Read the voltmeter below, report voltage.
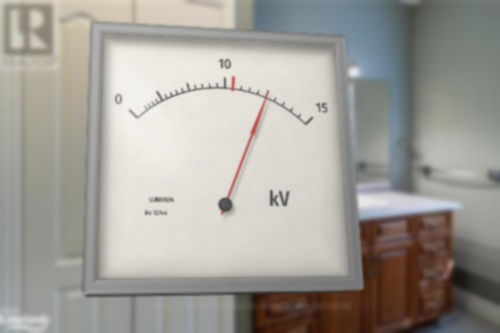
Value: 12.5 kV
